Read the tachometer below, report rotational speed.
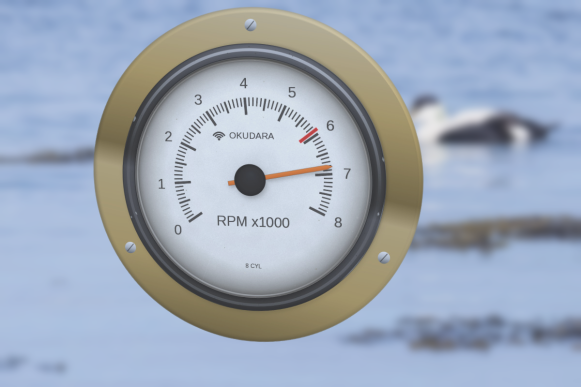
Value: 6800 rpm
